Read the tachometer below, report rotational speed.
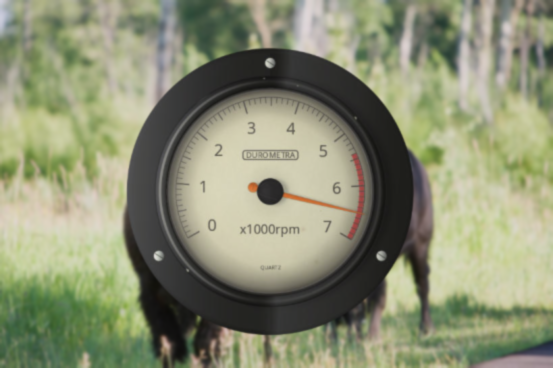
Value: 6500 rpm
